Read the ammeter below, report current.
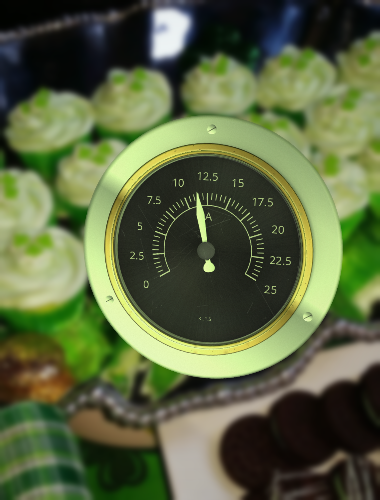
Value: 11.5 A
